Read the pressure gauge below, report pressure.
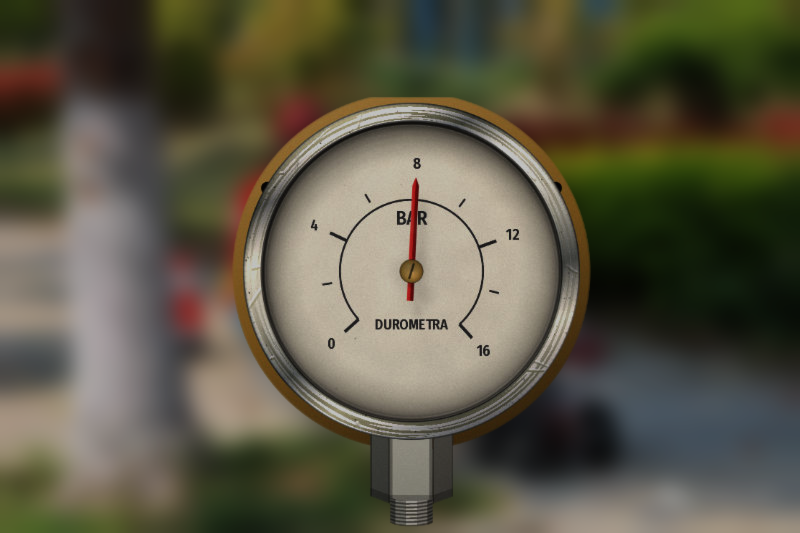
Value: 8 bar
